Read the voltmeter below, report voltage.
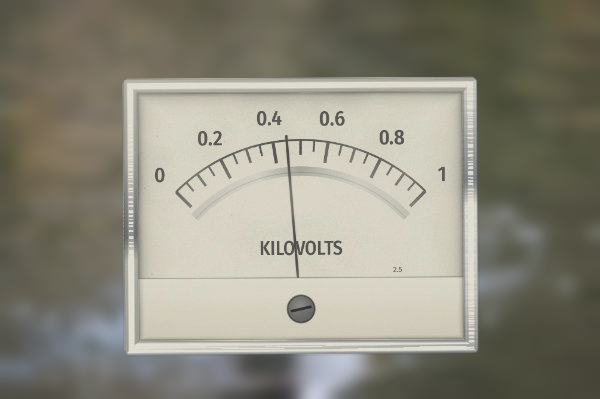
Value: 0.45 kV
